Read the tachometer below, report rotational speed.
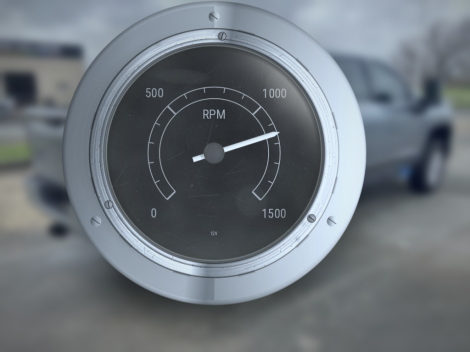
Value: 1150 rpm
